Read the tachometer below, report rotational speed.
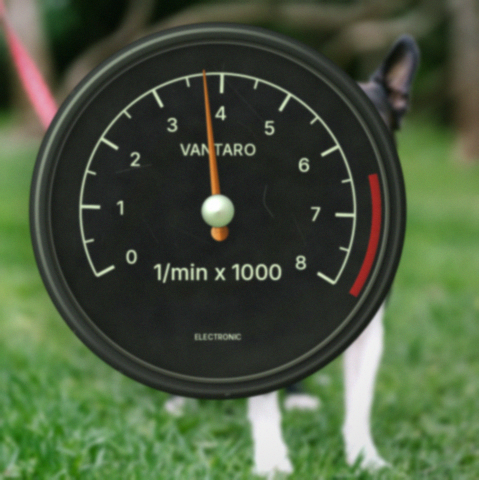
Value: 3750 rpm
